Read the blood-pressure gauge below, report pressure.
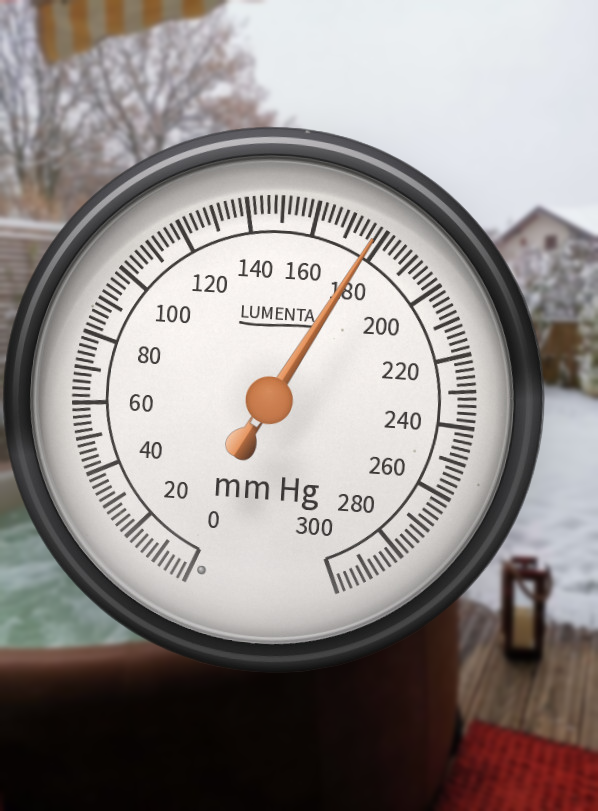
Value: 178 mmHg
